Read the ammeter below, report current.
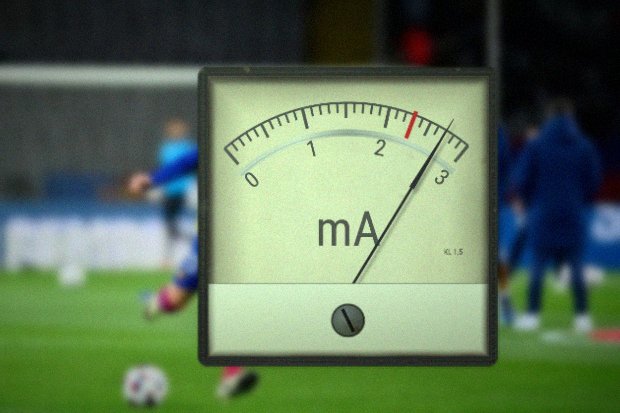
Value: 2.7 mA
